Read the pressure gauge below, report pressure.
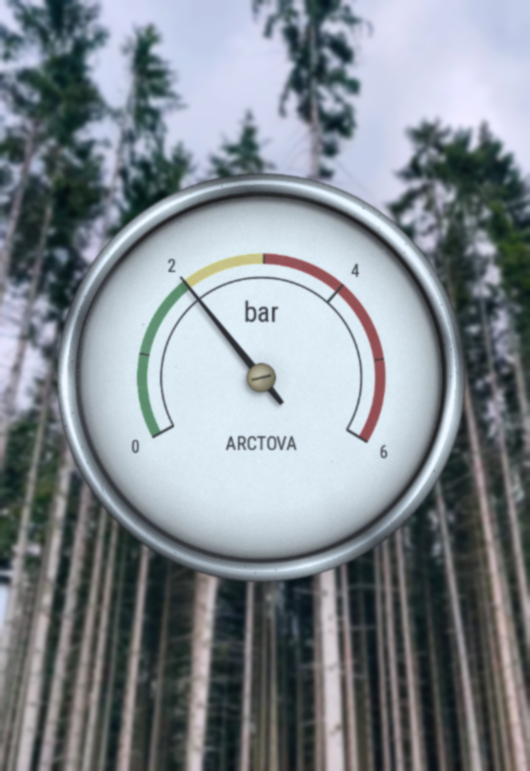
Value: 2 bar
